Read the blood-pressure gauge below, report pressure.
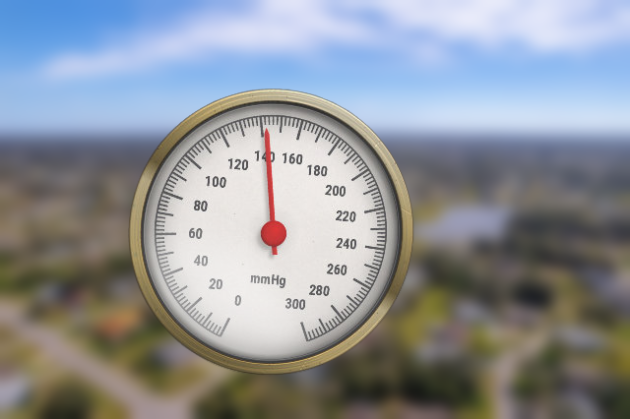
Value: 142 mmHg
